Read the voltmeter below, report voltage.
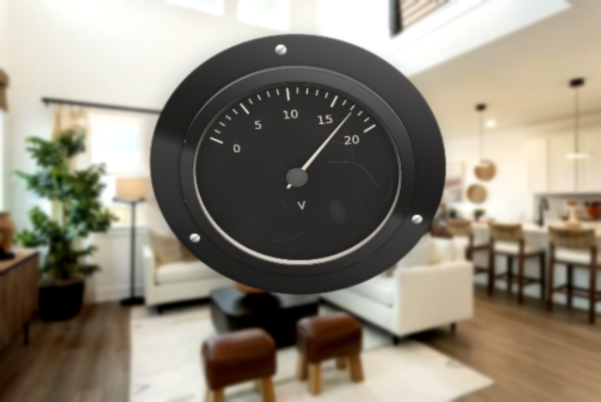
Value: 17 V
